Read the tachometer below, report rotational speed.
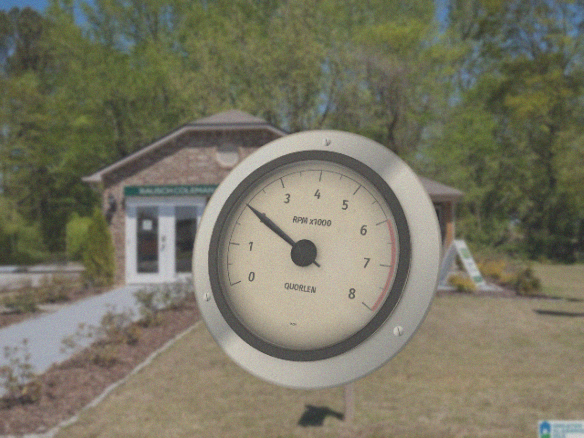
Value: 2000 rpm
